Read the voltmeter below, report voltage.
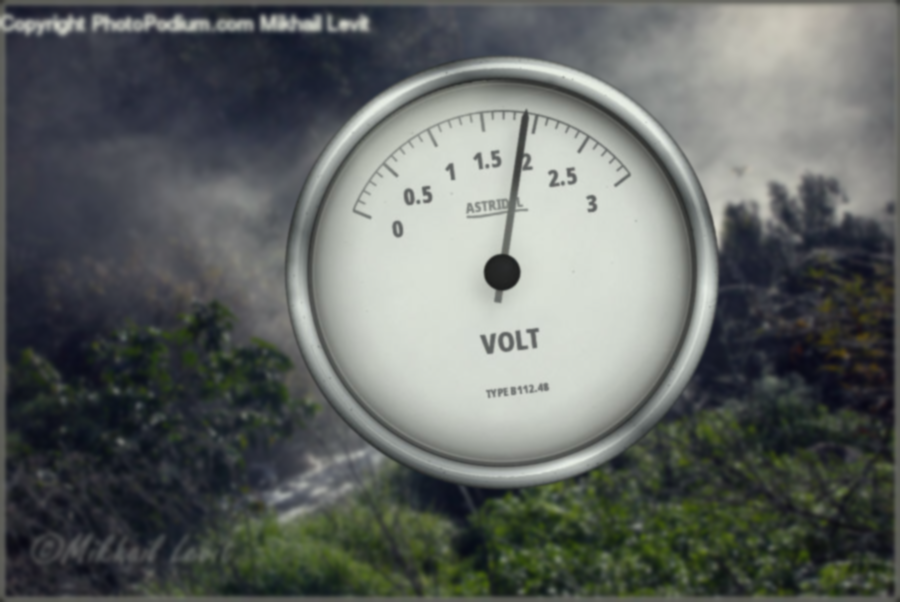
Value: 1.9 V
